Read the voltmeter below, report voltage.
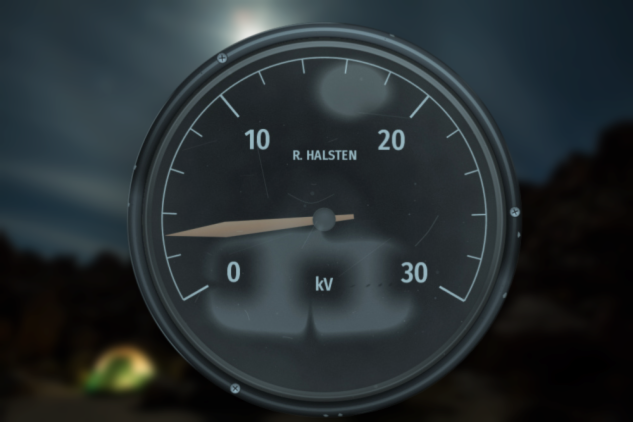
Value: 3 kV
